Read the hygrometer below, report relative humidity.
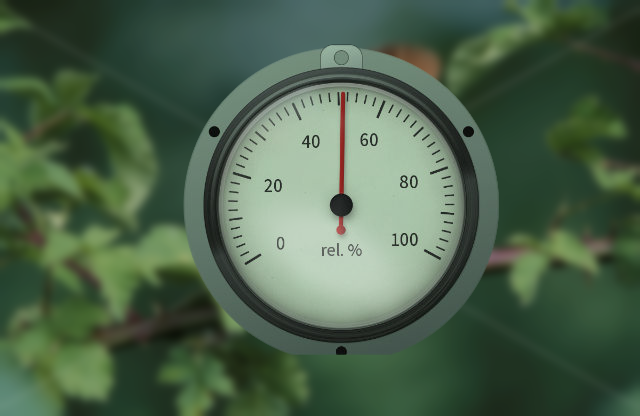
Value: 51 %
